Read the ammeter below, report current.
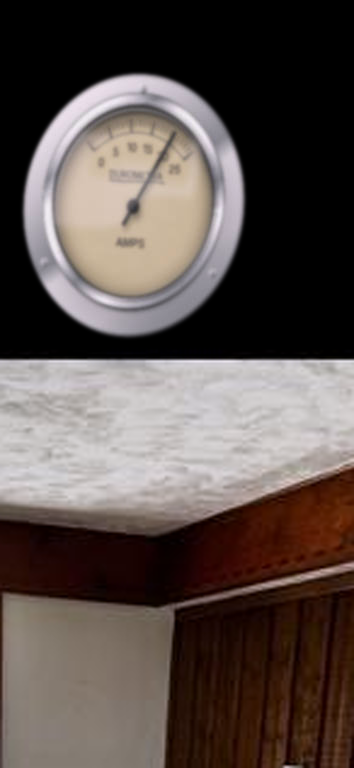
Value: 20 A
